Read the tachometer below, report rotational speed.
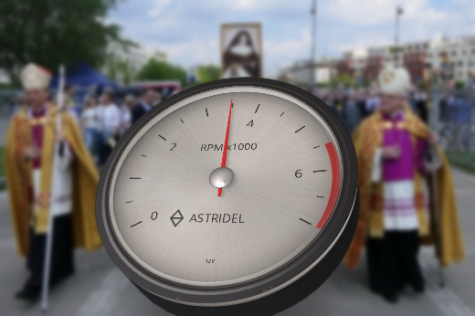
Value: 3500 rpm
